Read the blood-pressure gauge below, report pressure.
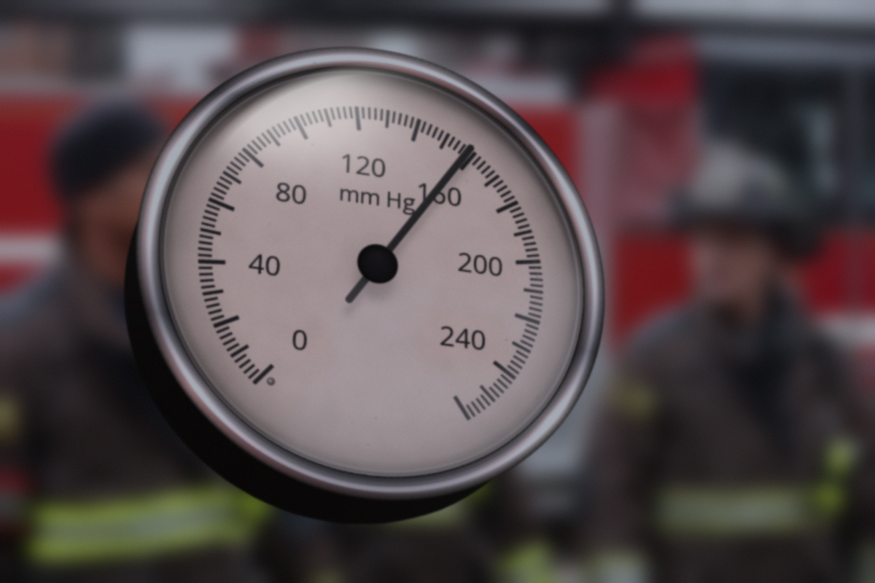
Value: 158 mmHg
